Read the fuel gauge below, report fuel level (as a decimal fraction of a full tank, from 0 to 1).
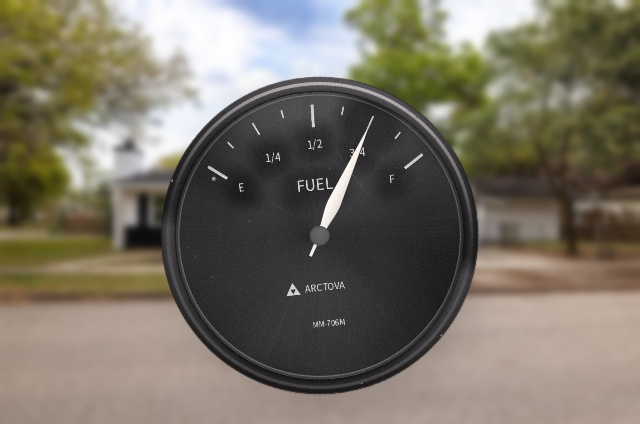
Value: 0.75
